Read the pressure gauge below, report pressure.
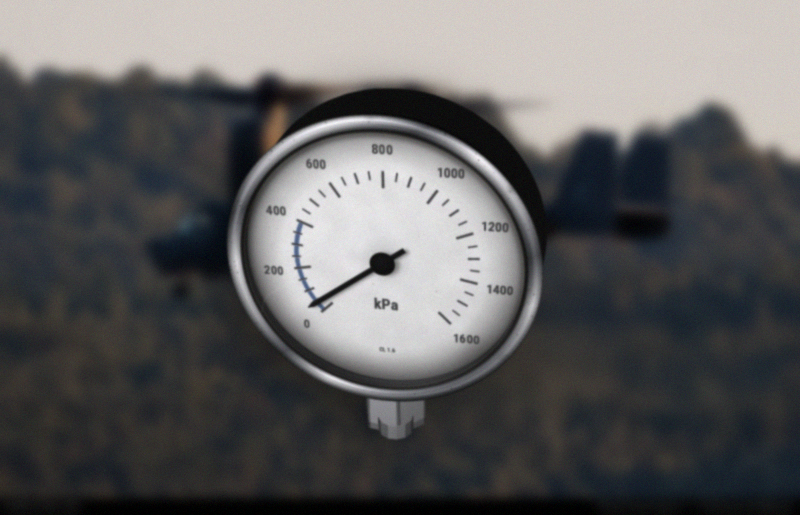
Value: 50 kPa
